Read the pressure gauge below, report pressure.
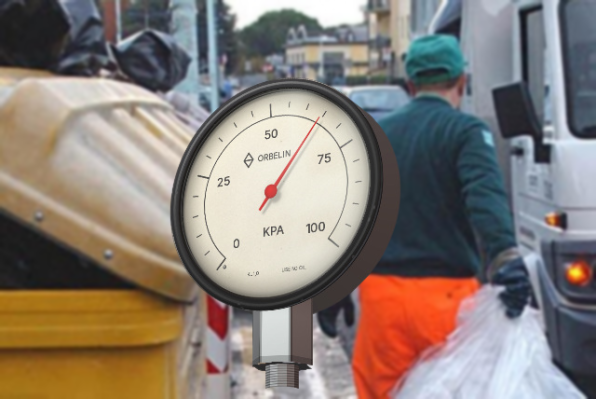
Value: 65 kPa
